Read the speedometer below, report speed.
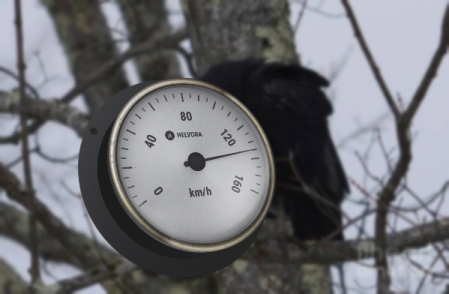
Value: 135 km/h
